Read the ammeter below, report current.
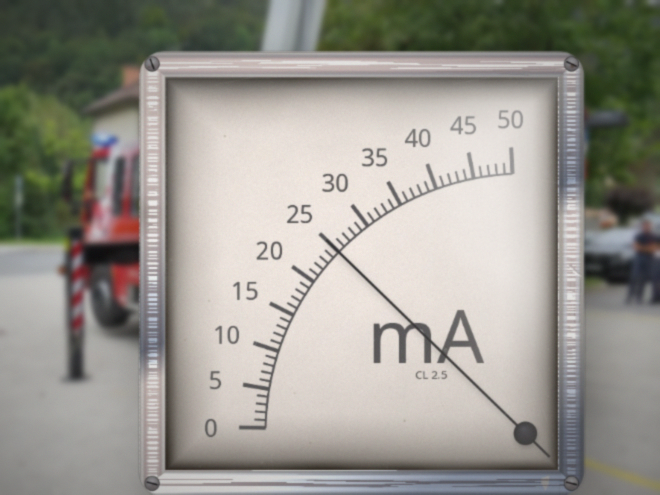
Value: 25 mA
